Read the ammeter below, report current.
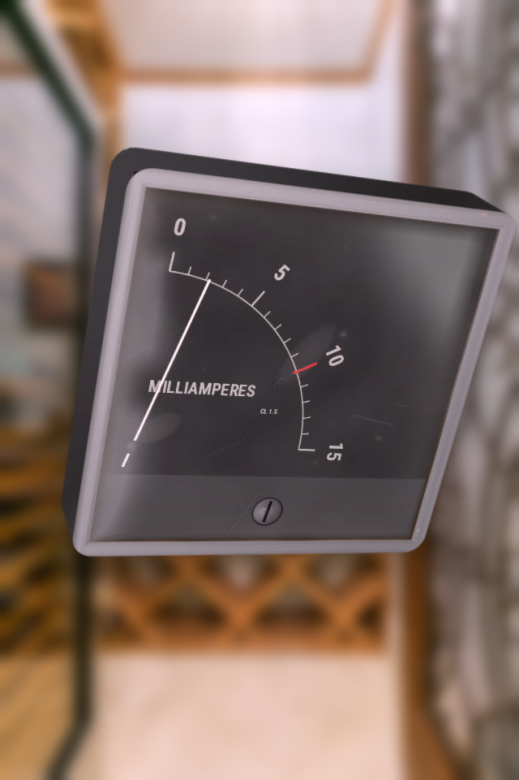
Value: 2 mA
